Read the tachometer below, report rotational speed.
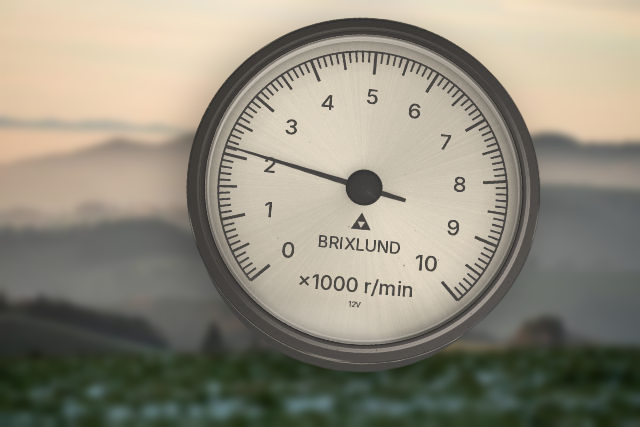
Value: 2100 rpm
